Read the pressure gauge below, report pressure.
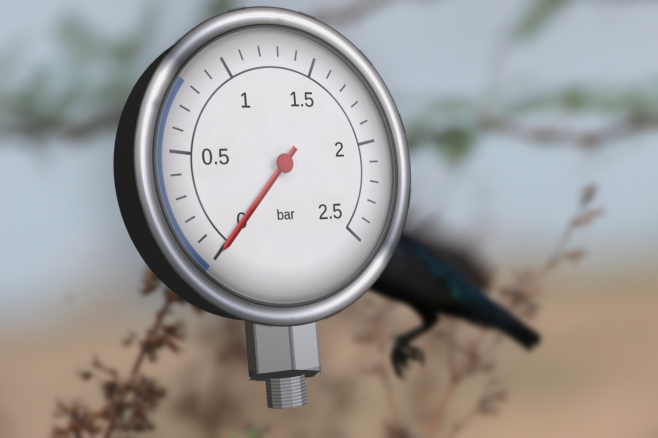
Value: 0 bar
